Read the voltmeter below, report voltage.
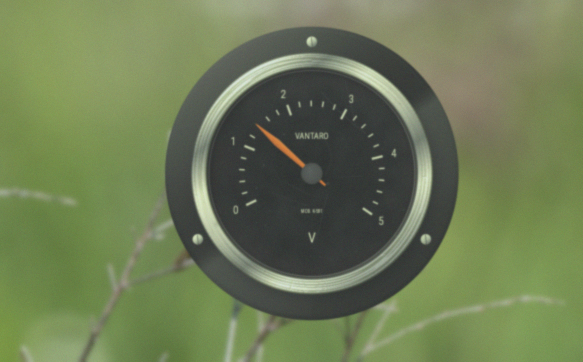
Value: 1.4 V
